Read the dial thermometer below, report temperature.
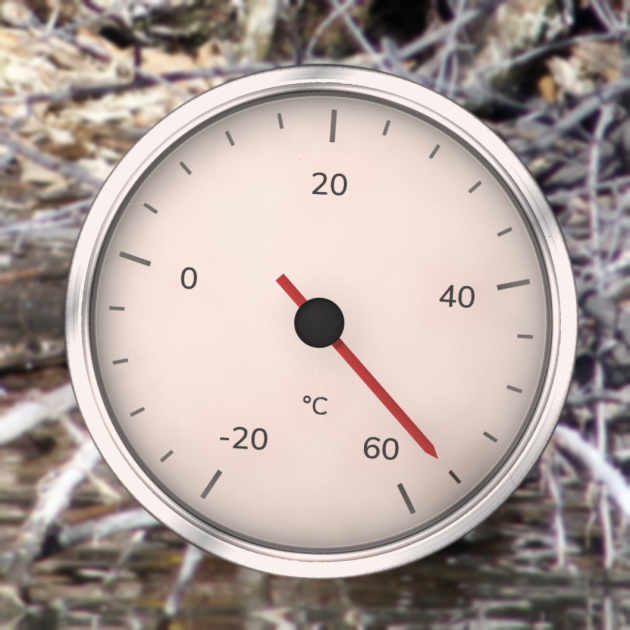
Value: 56 °C
